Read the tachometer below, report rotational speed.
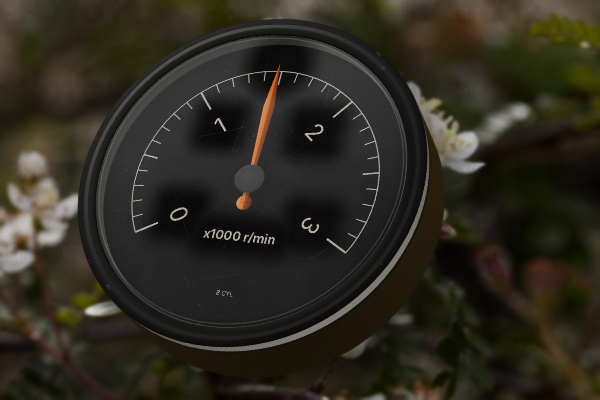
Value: 1500 rpm
